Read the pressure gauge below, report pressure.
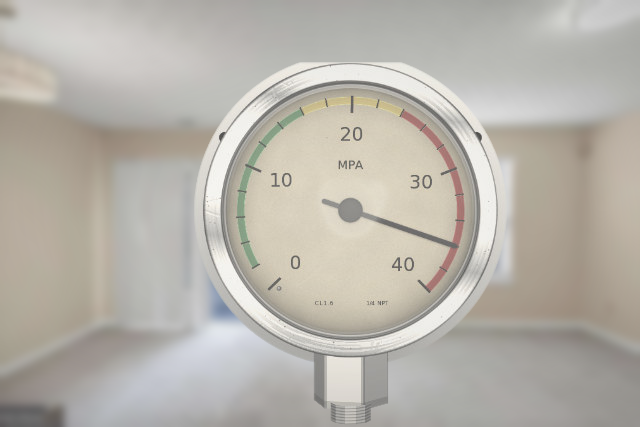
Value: 36 MPa
